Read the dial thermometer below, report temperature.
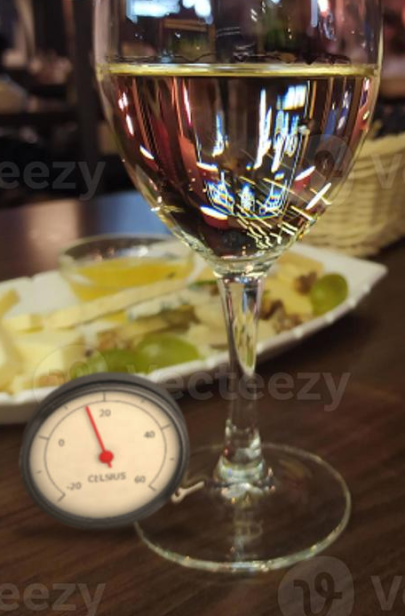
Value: 15 °C
